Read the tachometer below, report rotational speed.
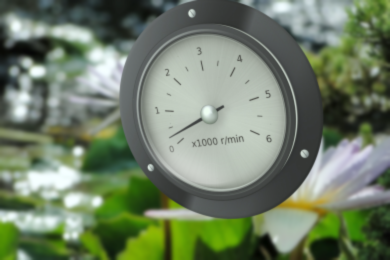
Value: 250 rpm
